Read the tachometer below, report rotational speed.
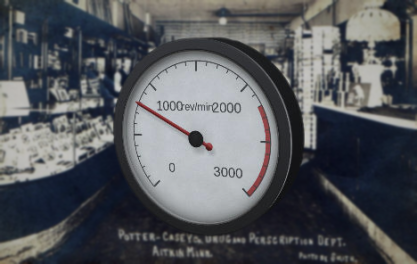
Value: 800 rpm
